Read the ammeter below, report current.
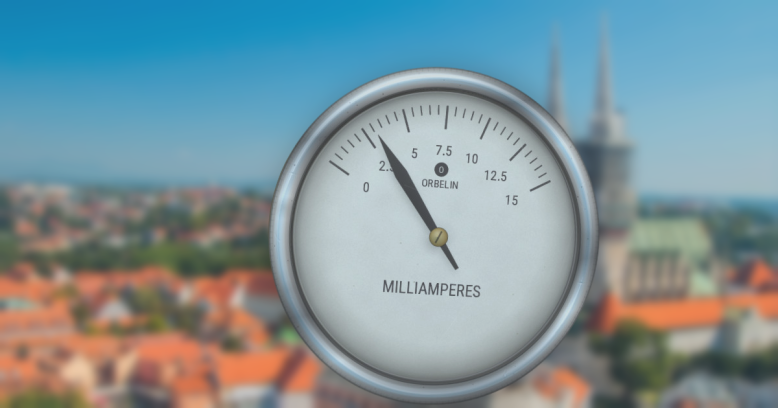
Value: 3 mA
